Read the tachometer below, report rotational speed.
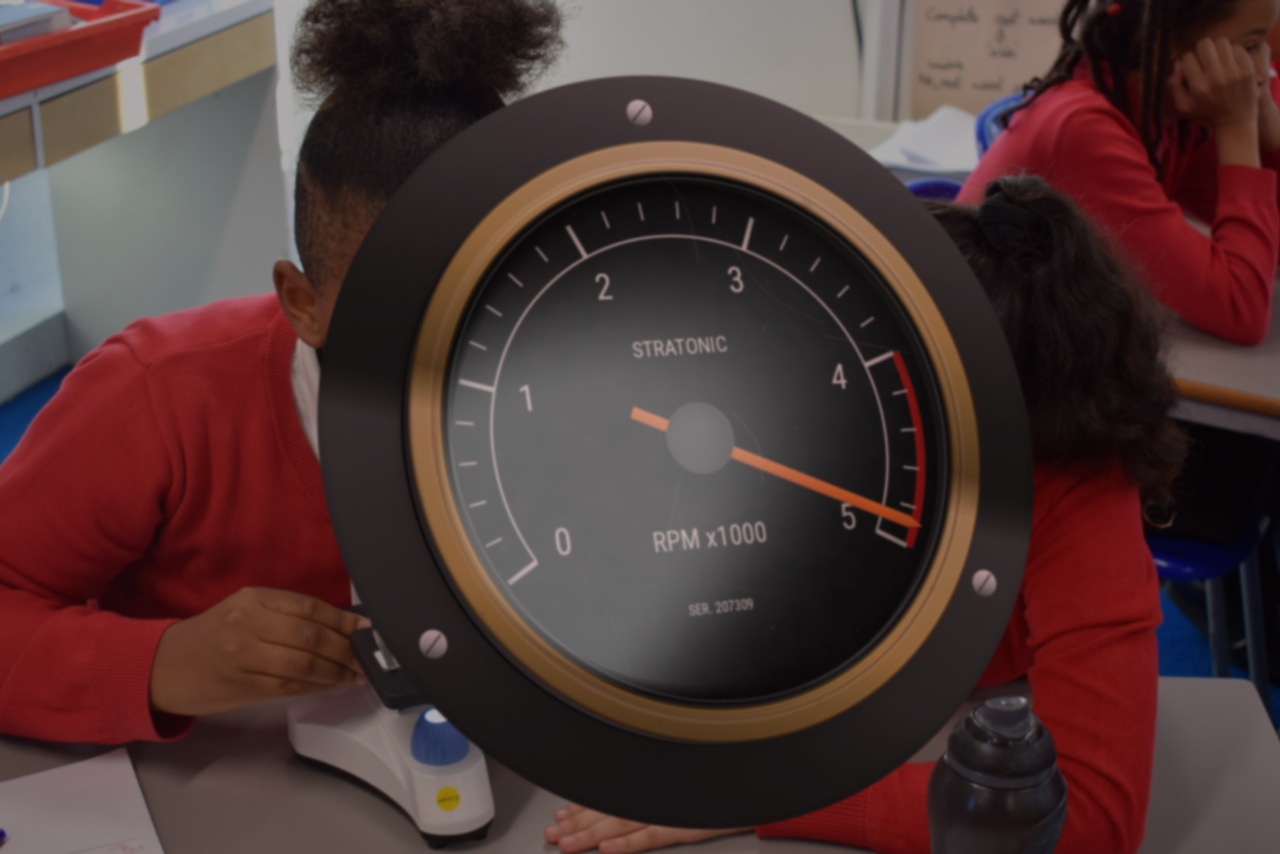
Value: 4900 rpm
